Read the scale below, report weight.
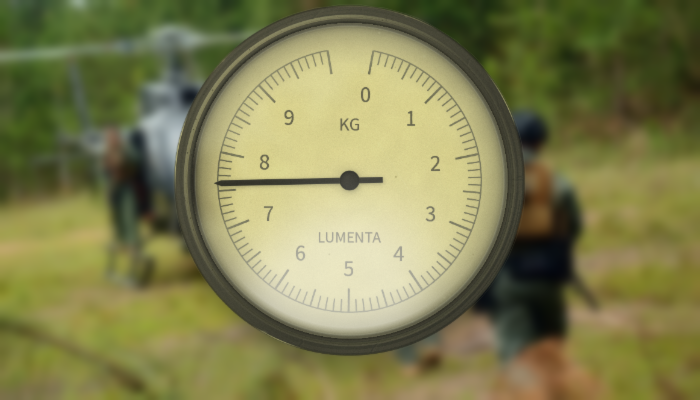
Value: 7.6 kg
